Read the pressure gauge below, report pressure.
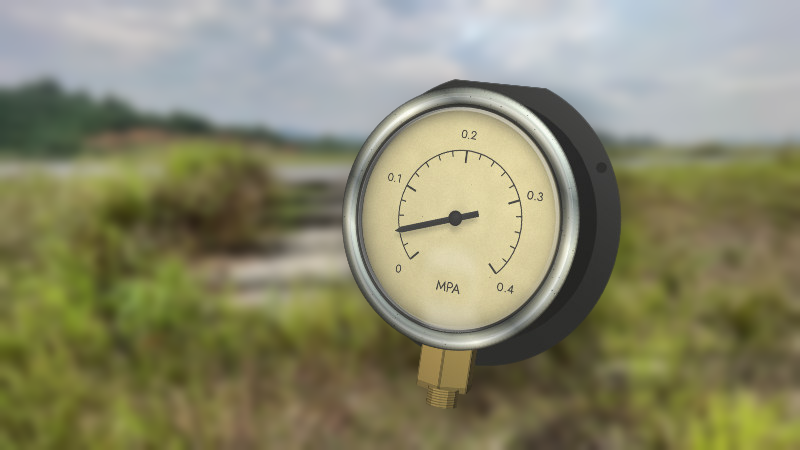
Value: 0.04 MPa
